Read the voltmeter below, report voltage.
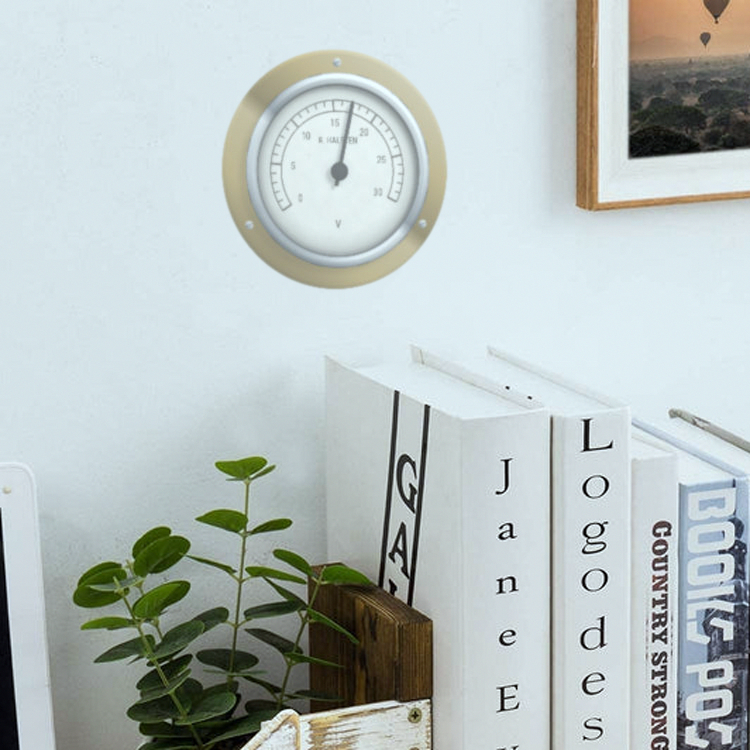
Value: 17 V
